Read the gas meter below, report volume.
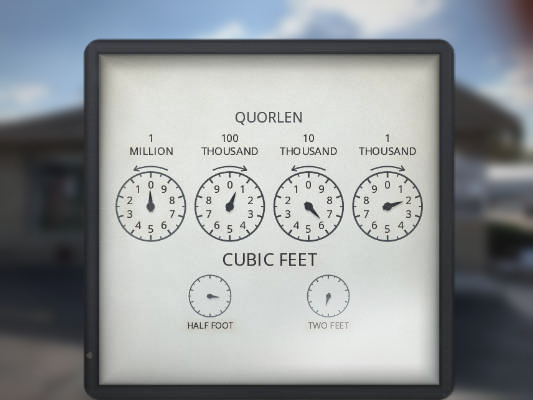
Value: 6200 ft³
